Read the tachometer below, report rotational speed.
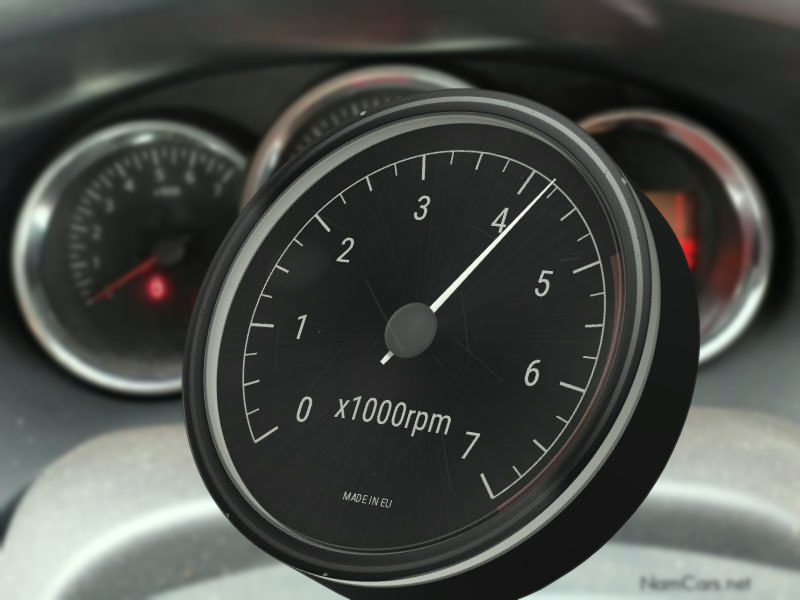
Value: 4250 rpm
